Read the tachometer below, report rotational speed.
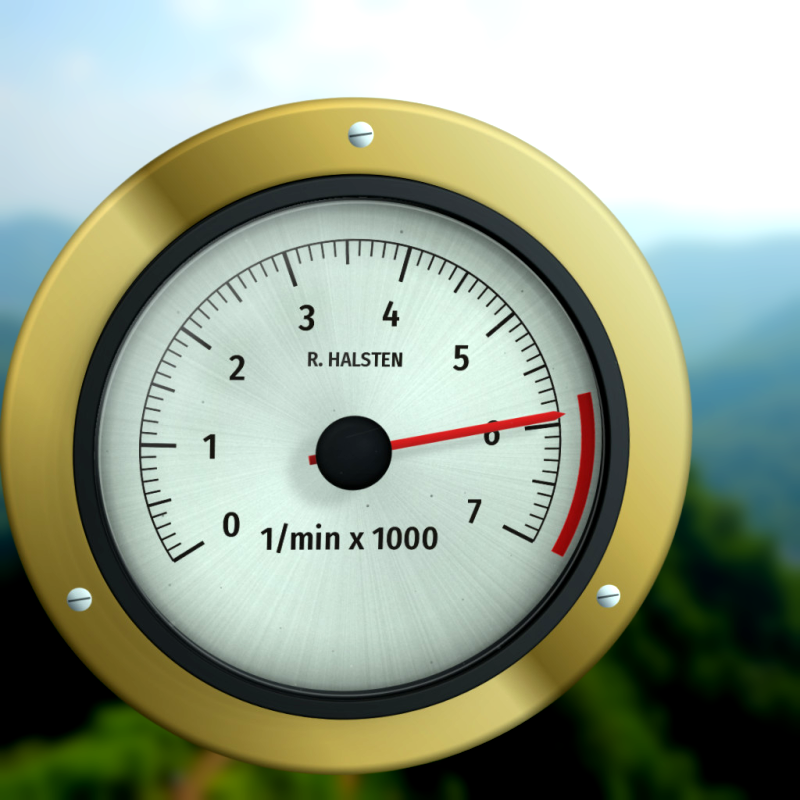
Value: 5900 rpm
